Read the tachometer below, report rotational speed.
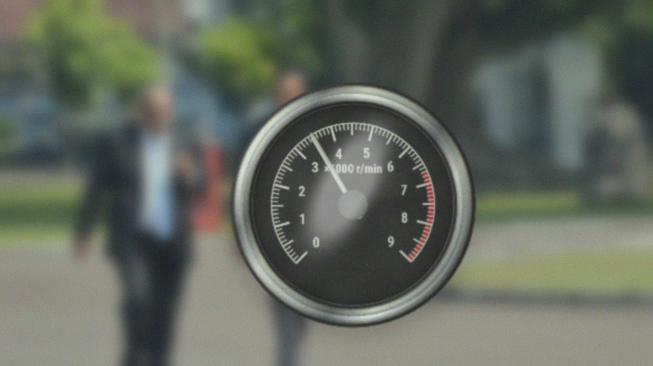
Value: 3500 rpm
